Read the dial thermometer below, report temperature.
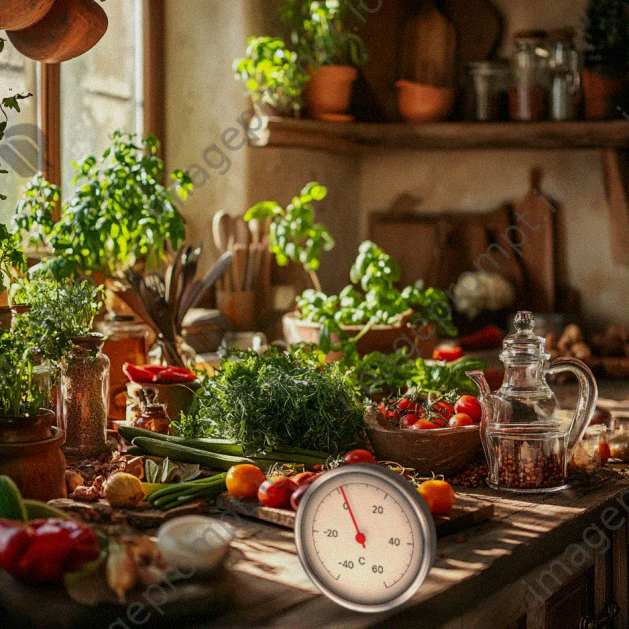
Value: 2 °C
